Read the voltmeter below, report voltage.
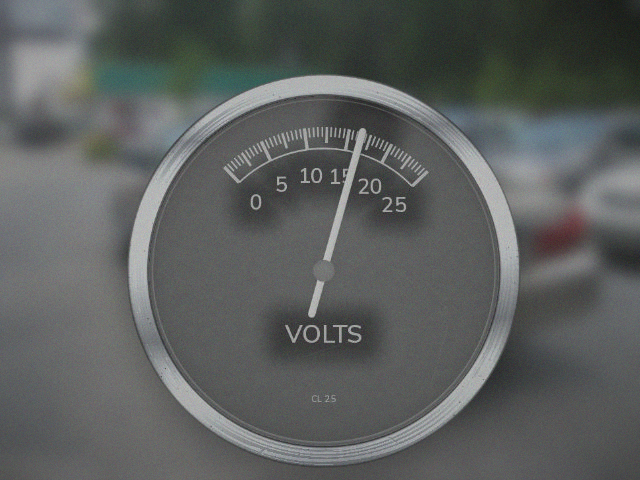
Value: 16.5 V
